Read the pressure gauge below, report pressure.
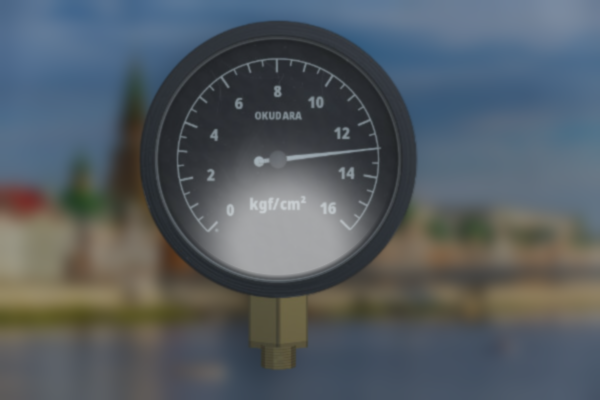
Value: 13 kg/cm²
